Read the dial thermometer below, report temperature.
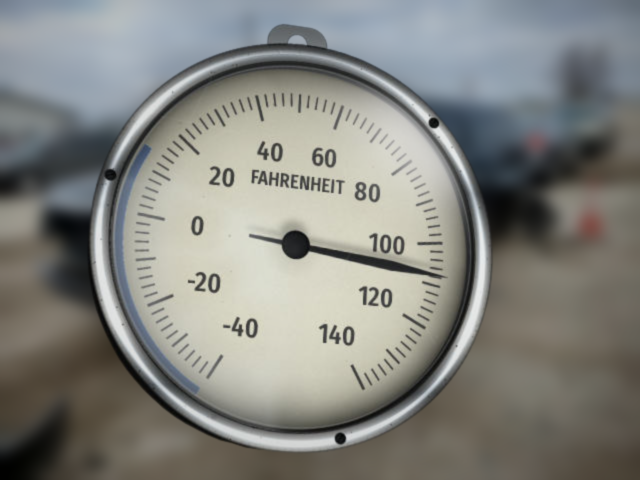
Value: 108 °F
